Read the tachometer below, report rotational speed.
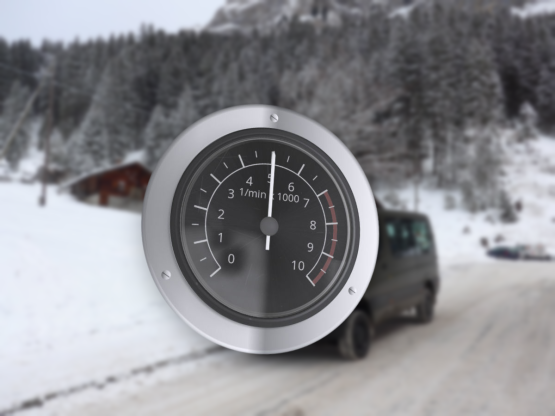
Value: 5000 rpm
